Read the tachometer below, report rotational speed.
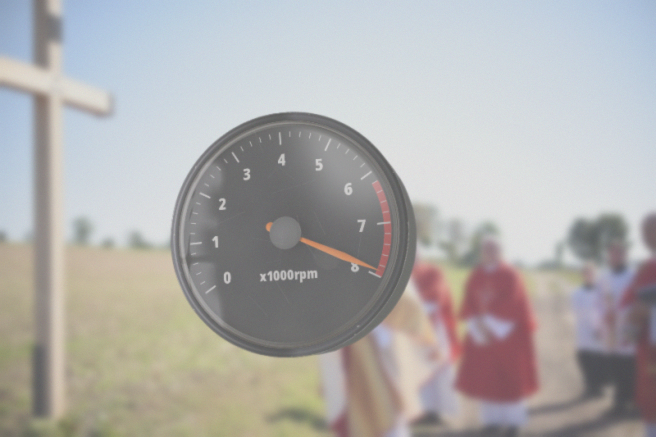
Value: 7900 rpm
